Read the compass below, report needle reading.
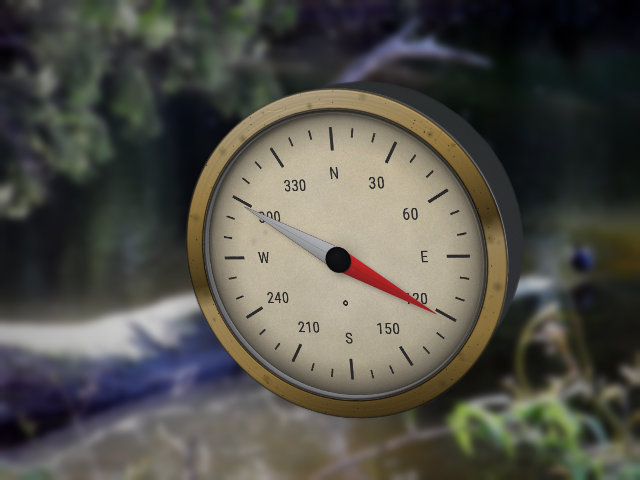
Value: 120 °
